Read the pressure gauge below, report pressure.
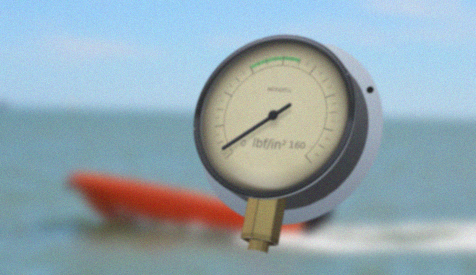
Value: 5 psi
